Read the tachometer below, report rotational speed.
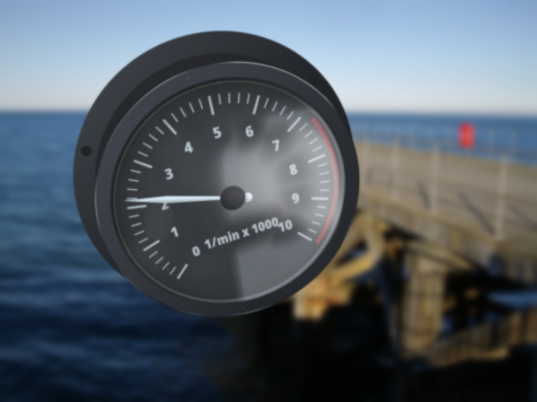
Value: 2200 rpm
